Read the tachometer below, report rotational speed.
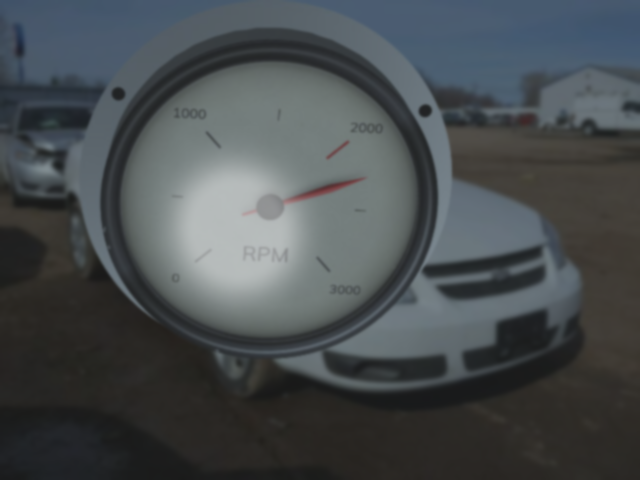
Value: 2250 rpm
